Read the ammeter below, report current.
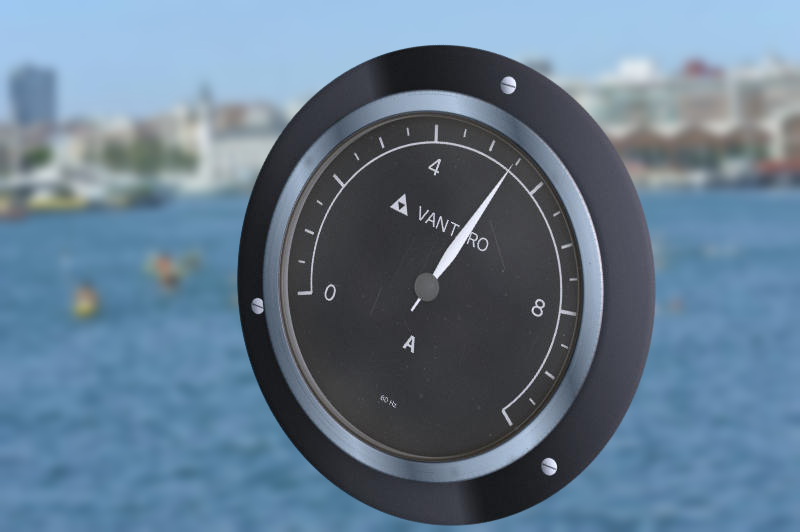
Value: 5.5 A
